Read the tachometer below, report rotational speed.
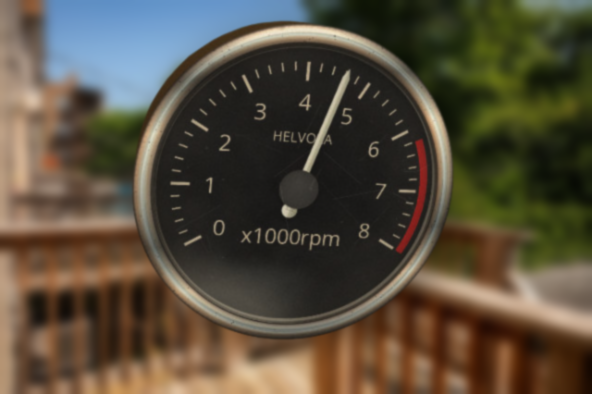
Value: 4600 rpm
